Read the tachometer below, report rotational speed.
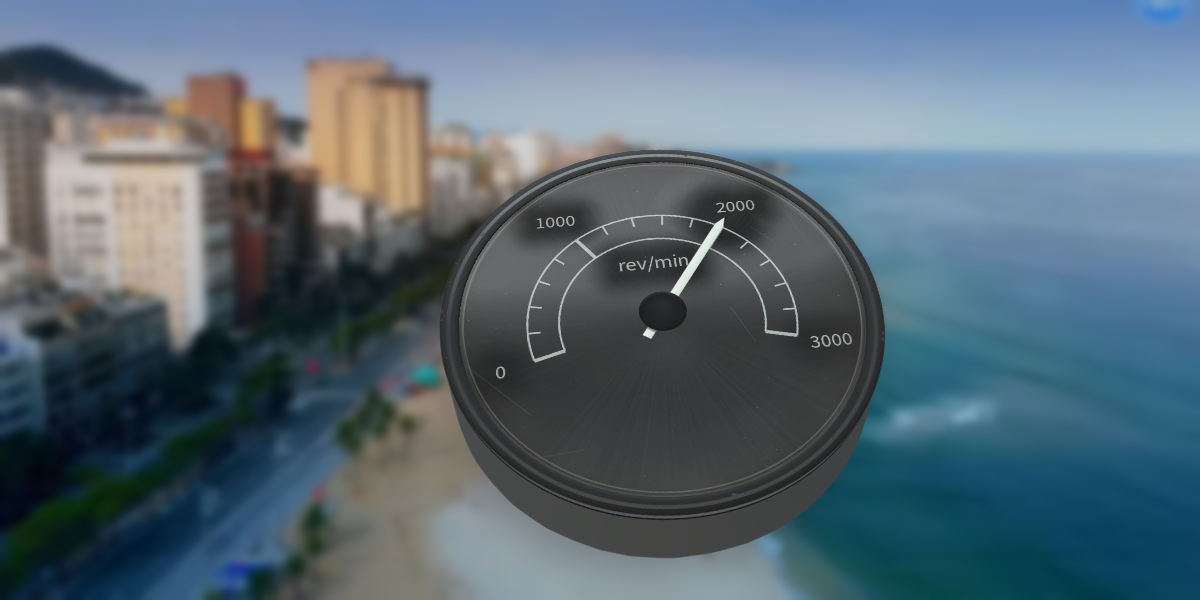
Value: 2000 rpm
